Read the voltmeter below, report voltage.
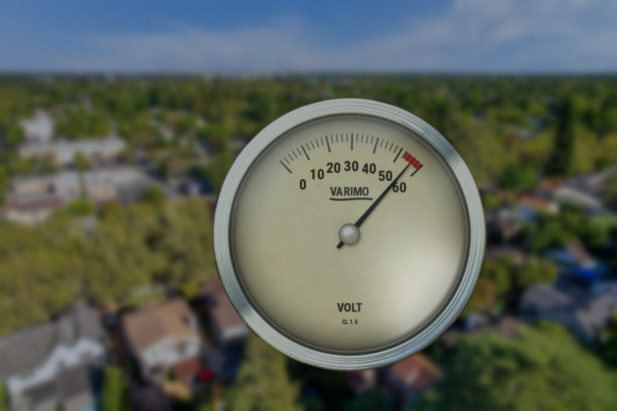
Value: 56 V
